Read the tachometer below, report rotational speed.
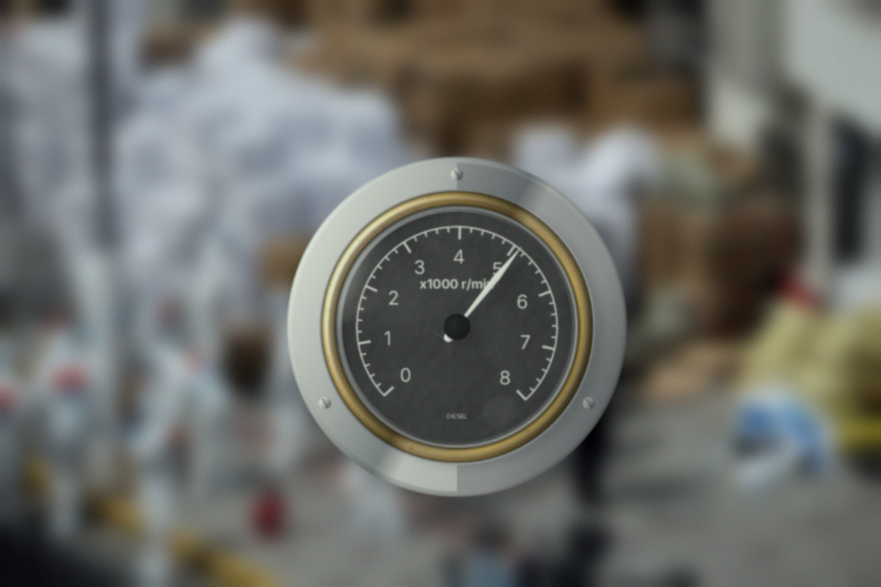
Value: 5100 rpm
